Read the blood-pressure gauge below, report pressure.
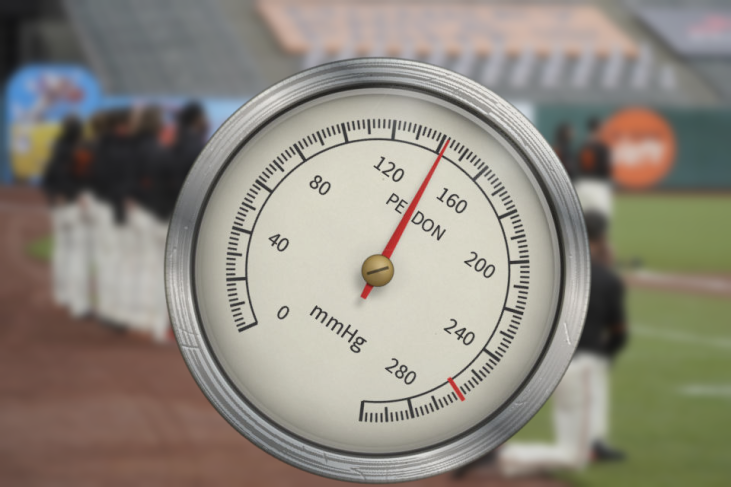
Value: 142 mmHg
